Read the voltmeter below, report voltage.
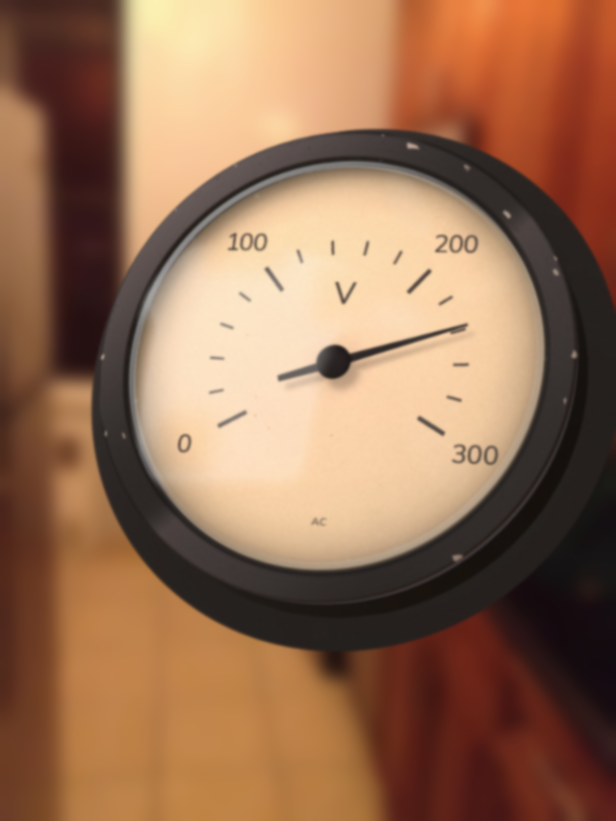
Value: 240 V
